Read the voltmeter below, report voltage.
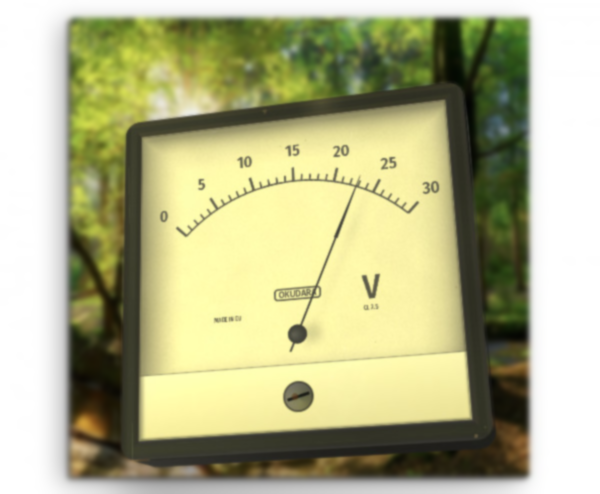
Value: 23 V
